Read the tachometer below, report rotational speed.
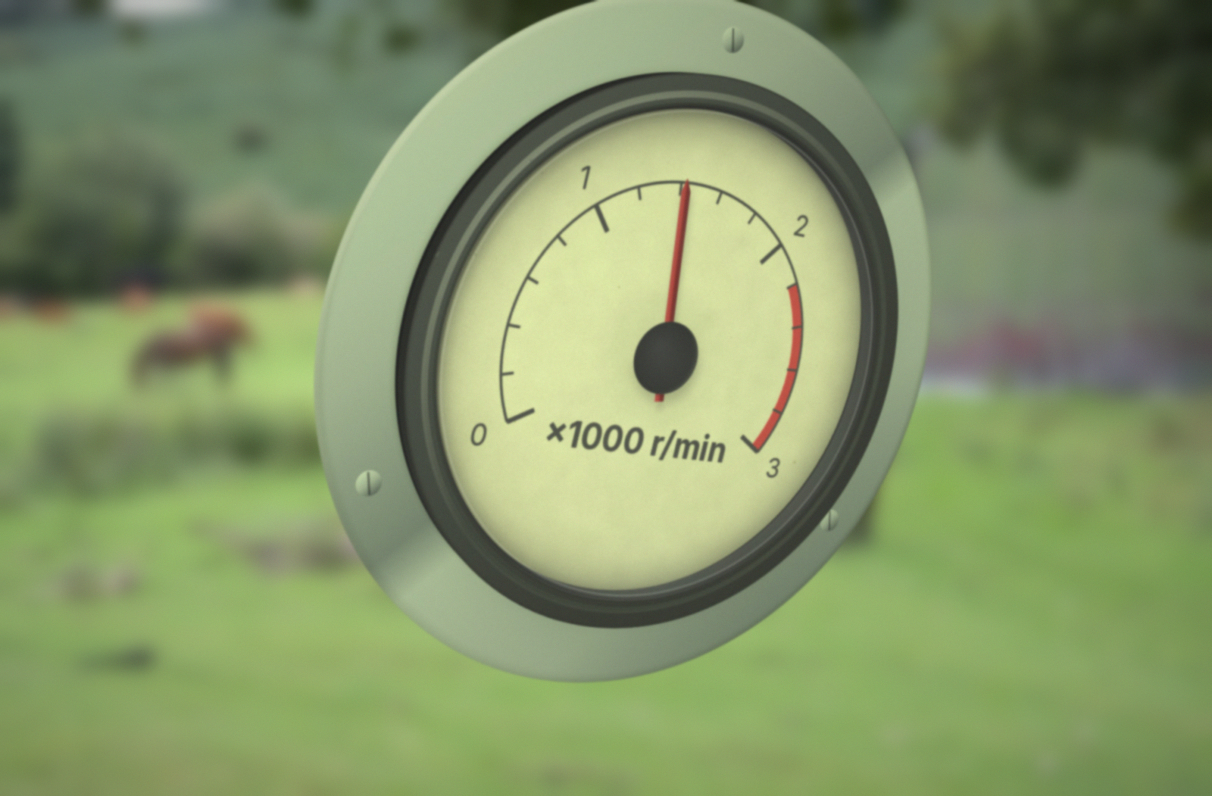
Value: 1400 rpm
